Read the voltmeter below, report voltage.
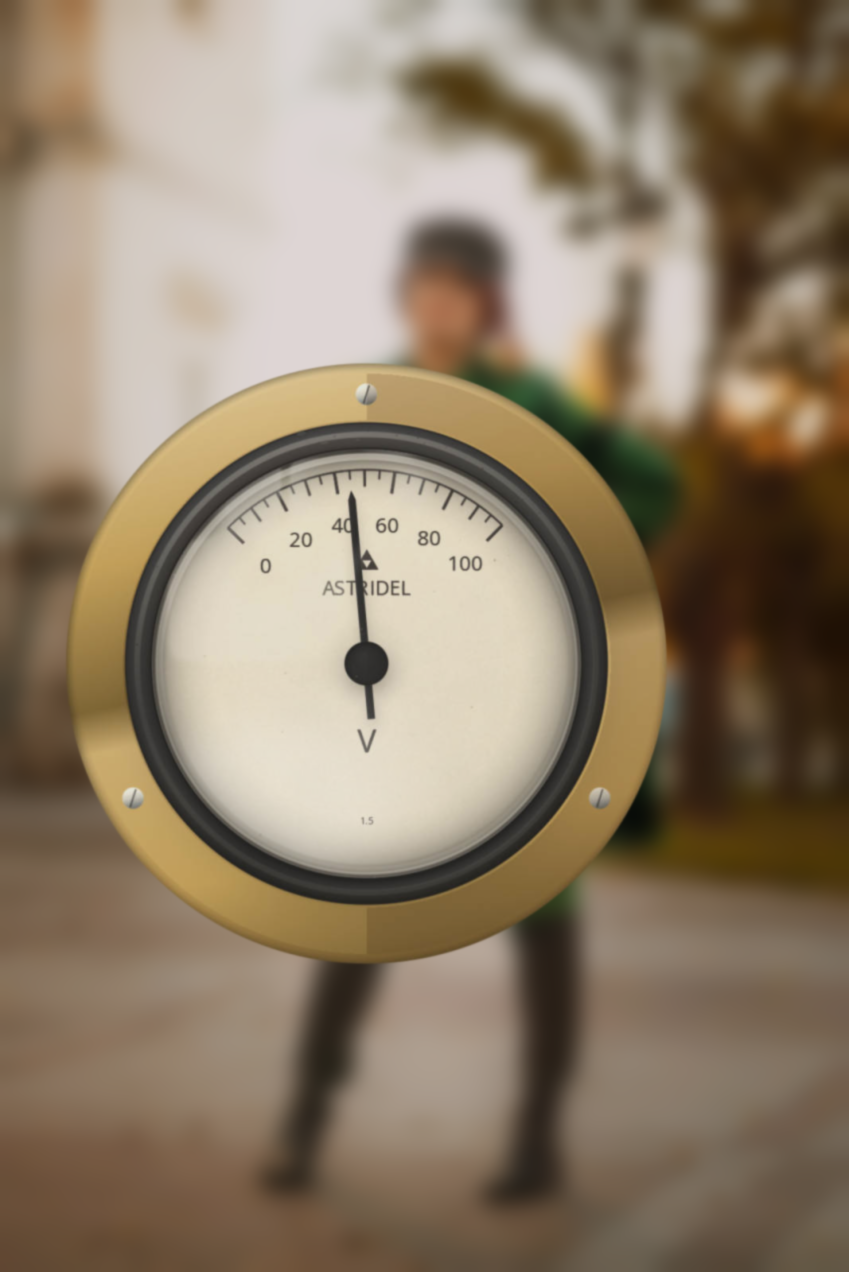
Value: 45 V
